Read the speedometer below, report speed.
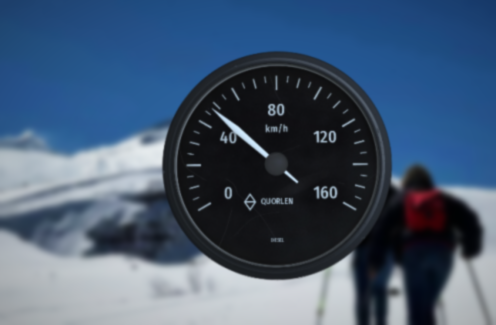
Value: 47.5 km/h
